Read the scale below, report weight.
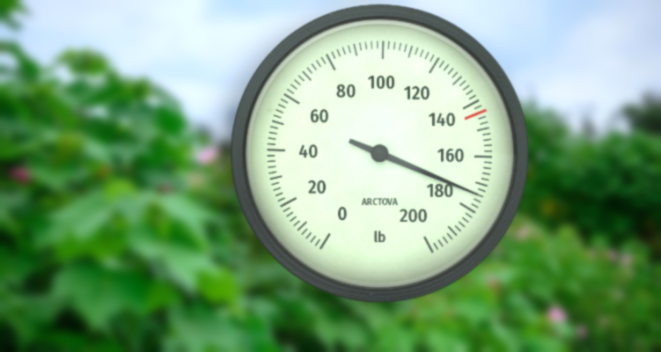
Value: 174 lb
